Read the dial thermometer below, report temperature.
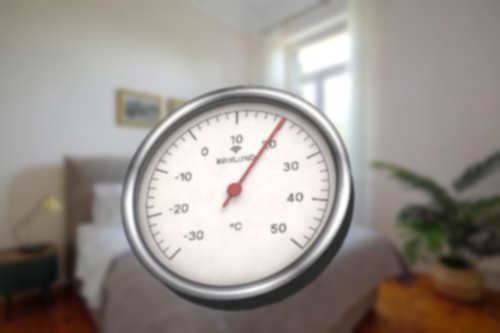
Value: 20 °C
